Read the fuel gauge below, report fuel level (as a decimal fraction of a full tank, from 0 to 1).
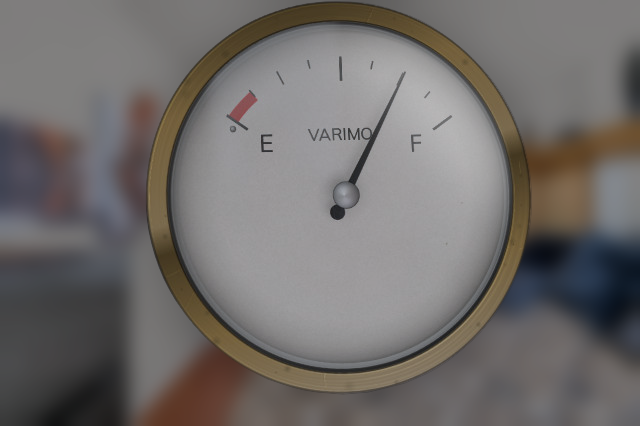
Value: 0.75
